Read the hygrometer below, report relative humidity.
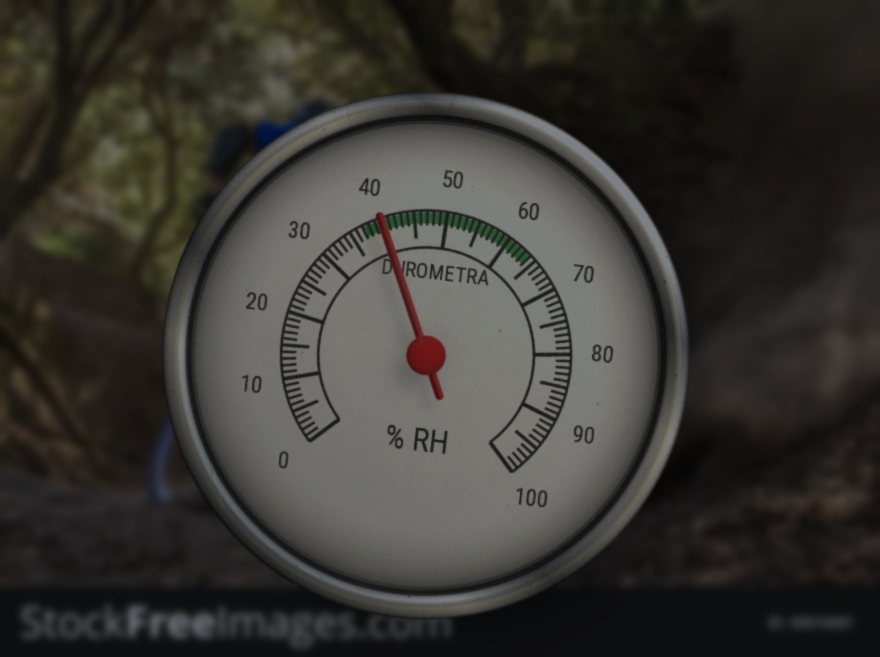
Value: 40 %
